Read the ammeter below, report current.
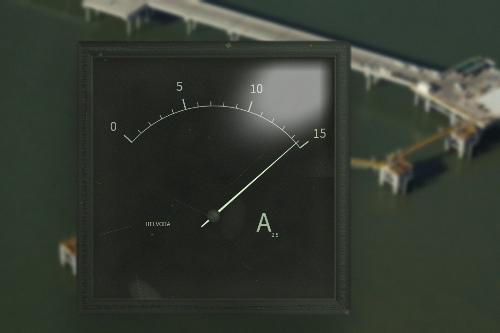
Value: 14.5 A
